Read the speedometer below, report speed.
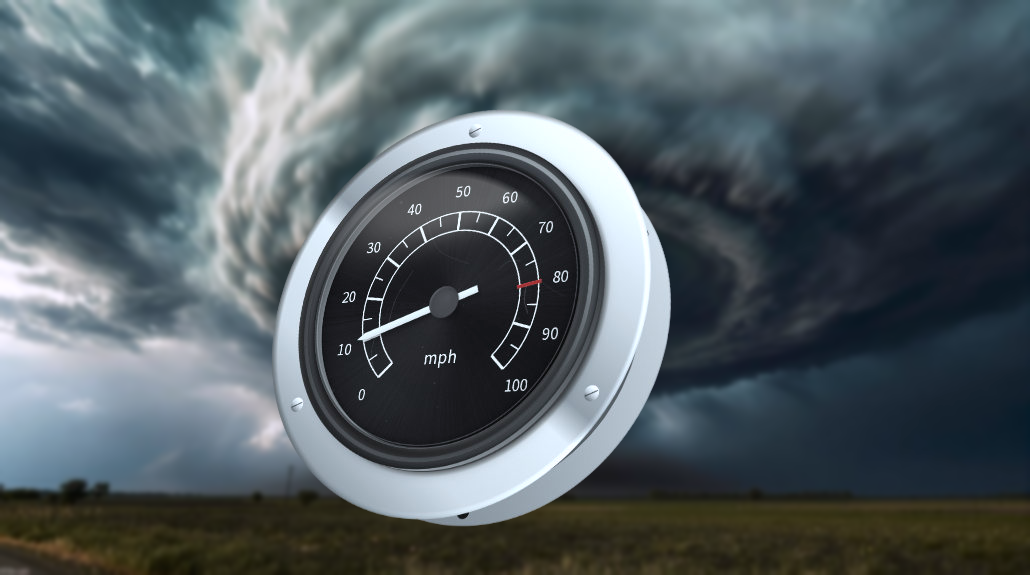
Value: 10 mph
